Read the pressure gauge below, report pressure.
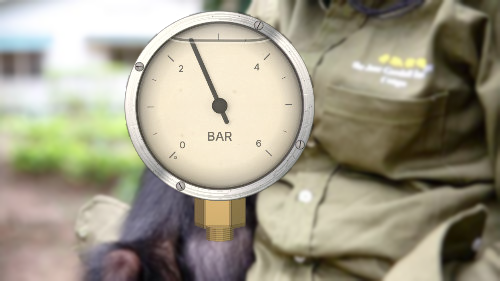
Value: 2.5 bar
